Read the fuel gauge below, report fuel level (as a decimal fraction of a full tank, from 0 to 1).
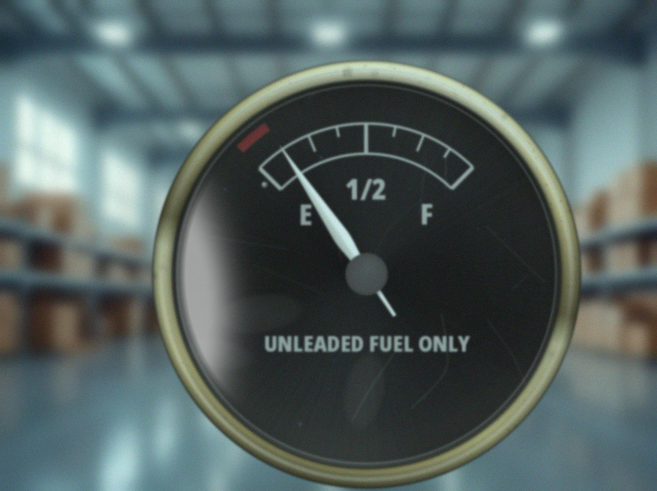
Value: 0.125
